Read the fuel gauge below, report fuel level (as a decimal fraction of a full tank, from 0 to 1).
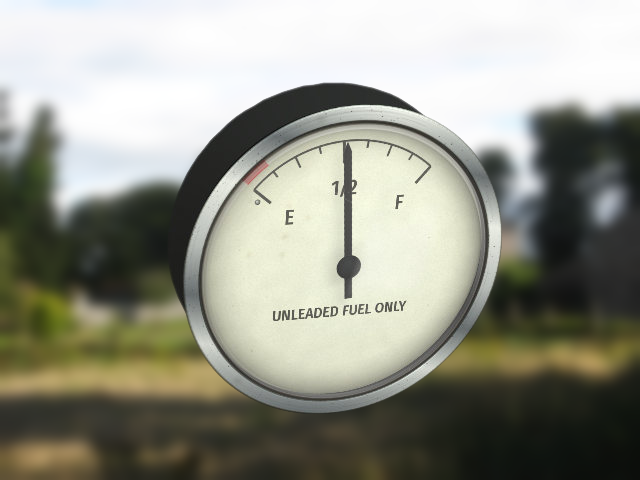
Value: 0.5
